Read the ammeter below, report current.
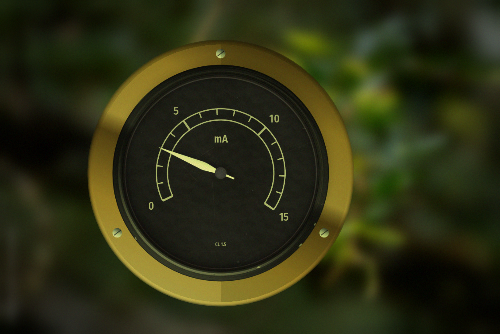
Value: 3 mA
